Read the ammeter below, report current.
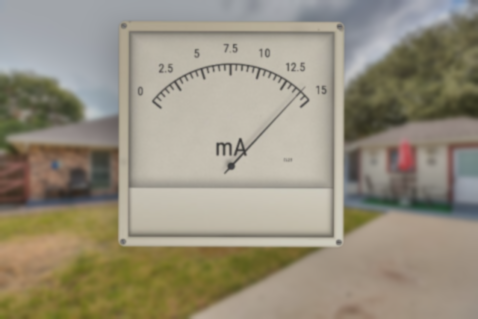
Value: 14 mA
